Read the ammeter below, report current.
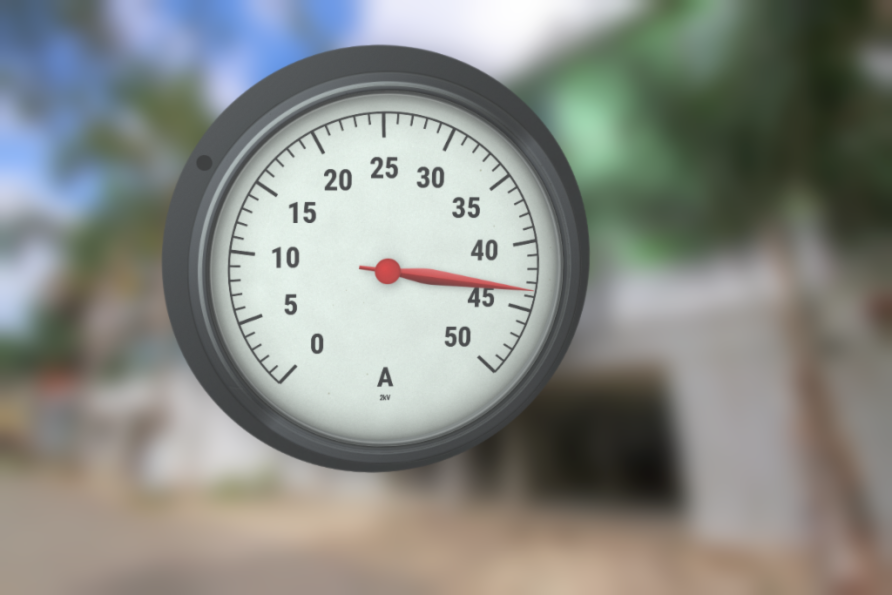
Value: 43.5 A
